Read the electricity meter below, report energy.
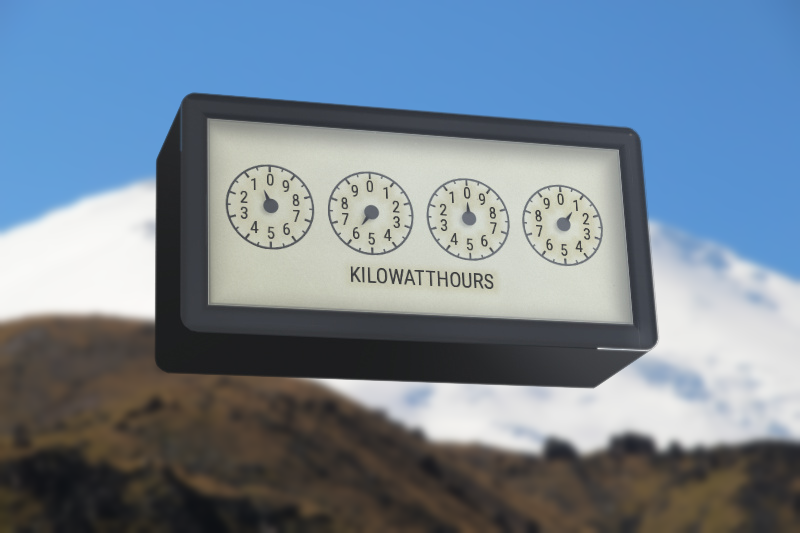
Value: 601 kWh
